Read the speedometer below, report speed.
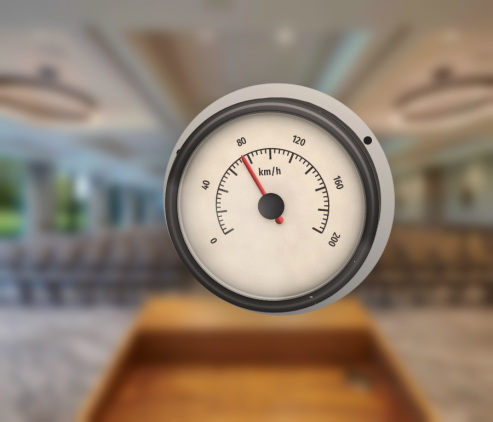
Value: 76 km/h
